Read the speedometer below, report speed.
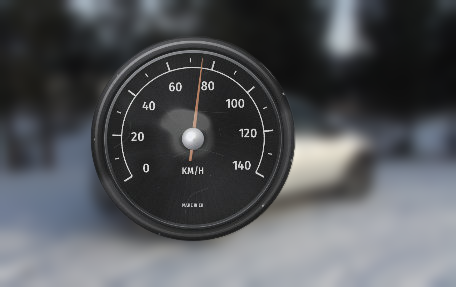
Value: 75 km/h
